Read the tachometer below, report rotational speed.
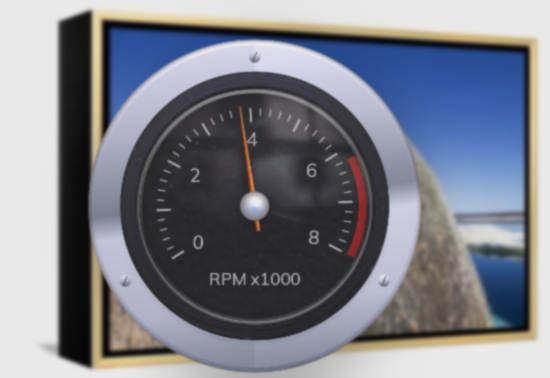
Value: 3800 rpm
